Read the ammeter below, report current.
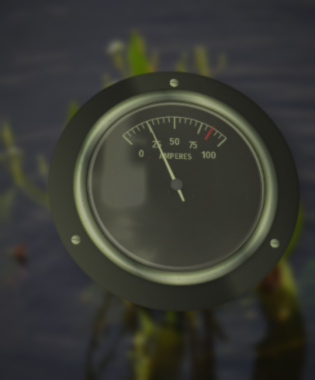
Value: 25 A
